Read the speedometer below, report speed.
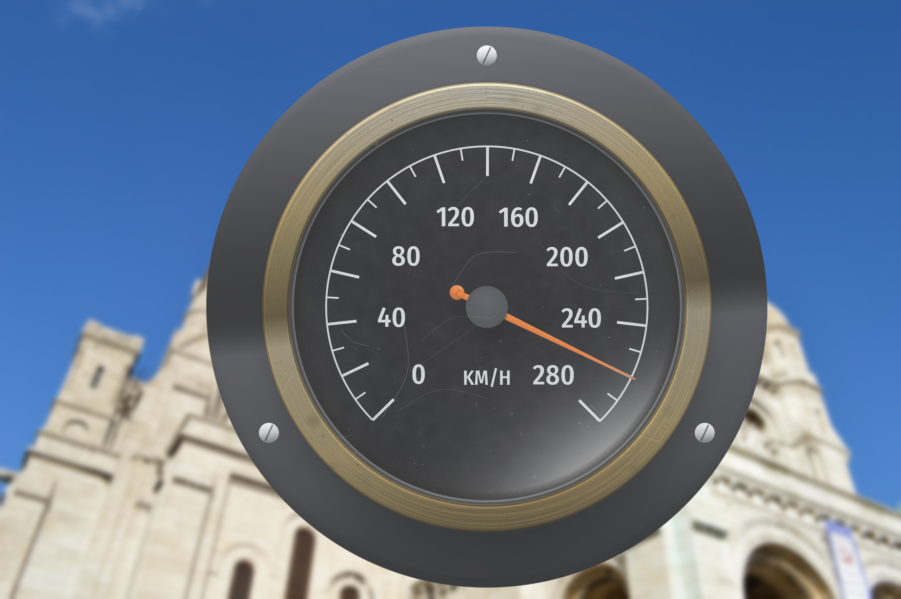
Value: 260 km/h
